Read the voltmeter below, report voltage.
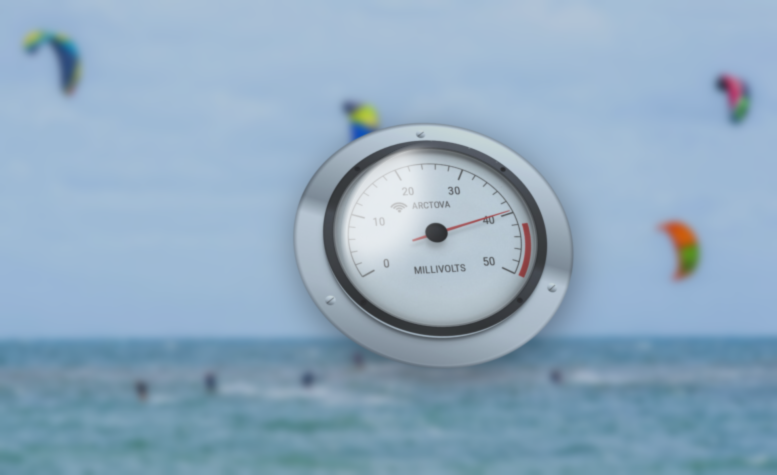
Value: 40 mV
